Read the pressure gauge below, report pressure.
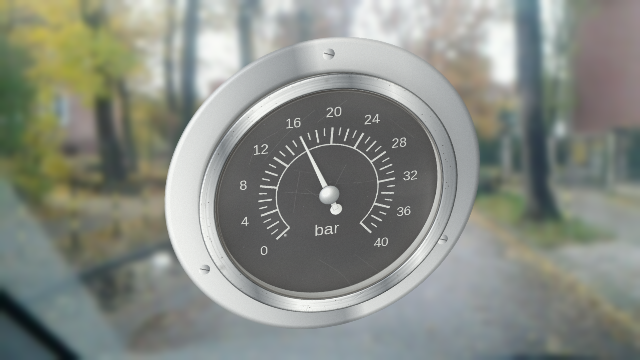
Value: 16 bar
